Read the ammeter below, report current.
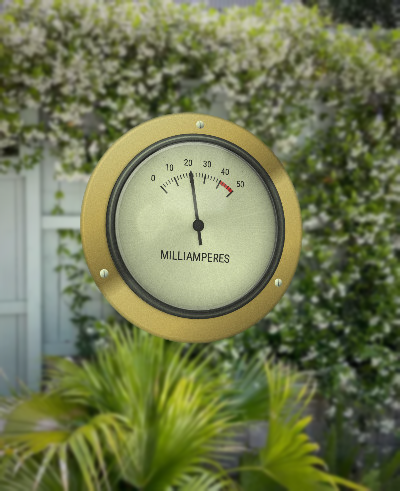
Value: 20 mA
